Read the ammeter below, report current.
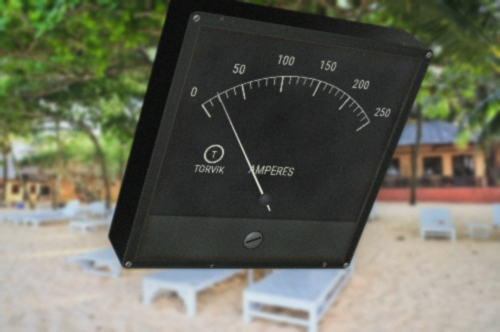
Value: 20 A
